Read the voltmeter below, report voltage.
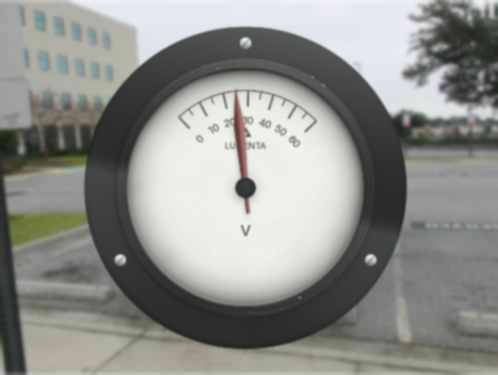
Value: 25 V
